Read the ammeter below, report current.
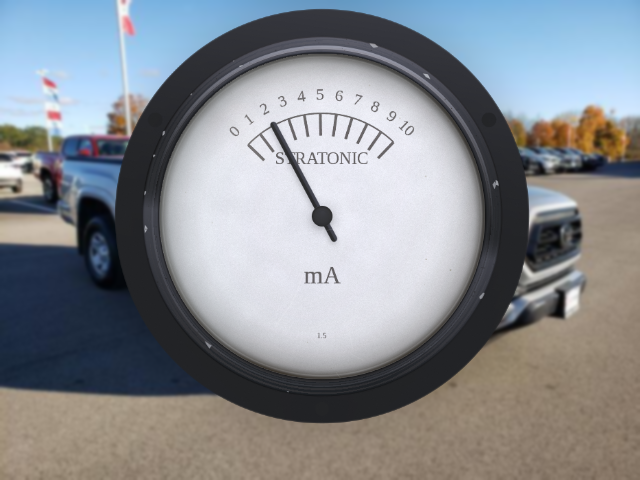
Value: 2 mA
